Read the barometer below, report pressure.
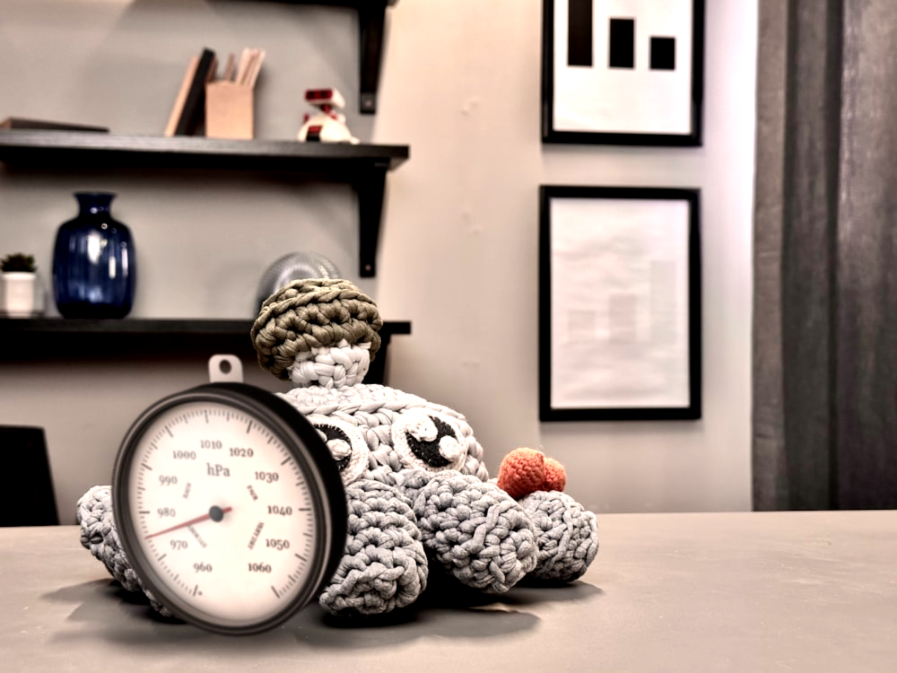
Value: 975 hPa
